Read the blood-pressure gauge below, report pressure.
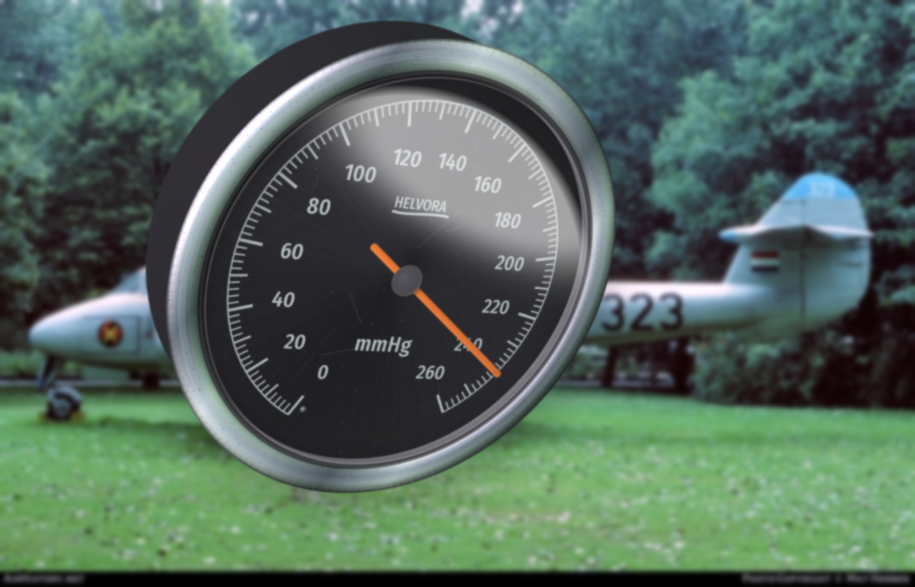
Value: 240 mmHg
